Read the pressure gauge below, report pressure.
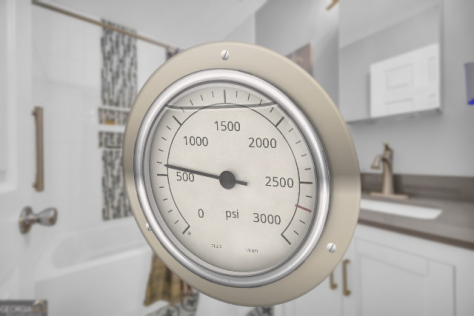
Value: 600 psi
